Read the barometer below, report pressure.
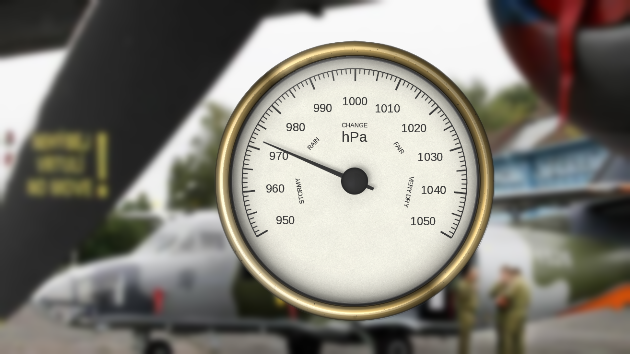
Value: 972 hPa
